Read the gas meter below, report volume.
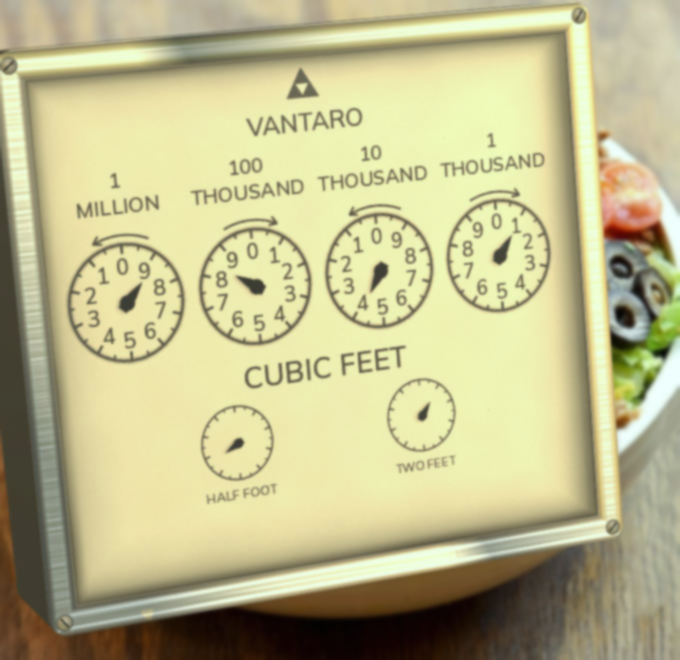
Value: 884100 ft³
